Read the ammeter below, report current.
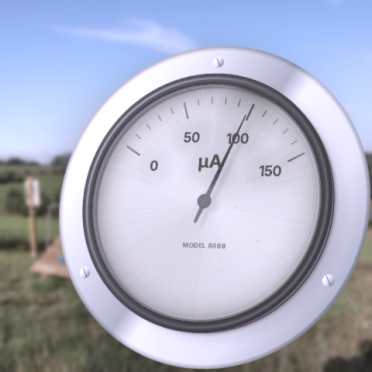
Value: 100 µA
